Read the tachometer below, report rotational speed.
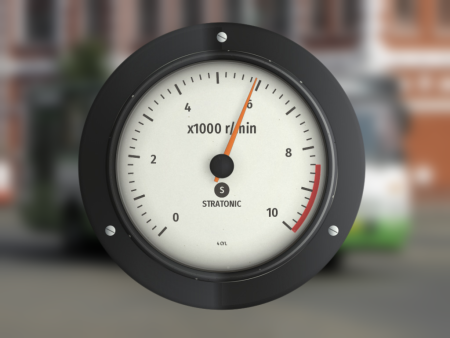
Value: 5900 rpm
